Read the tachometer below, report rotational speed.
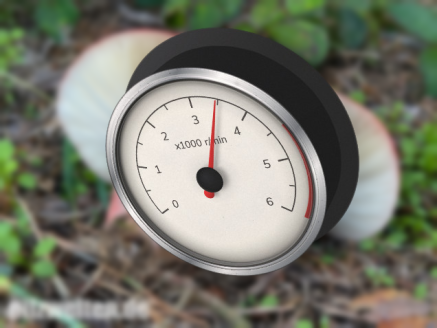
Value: 3500 rpm
